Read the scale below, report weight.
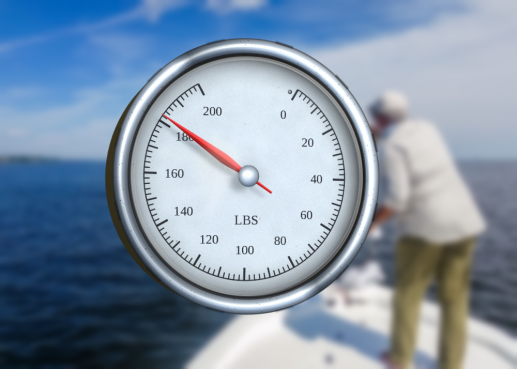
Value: 182 lb
